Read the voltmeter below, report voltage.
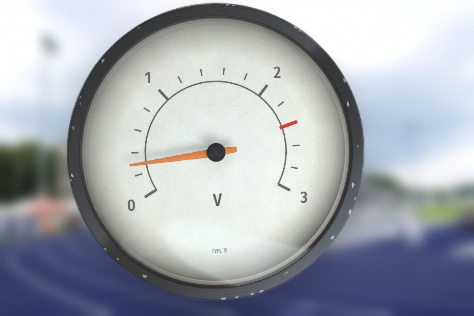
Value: 0.3 V
